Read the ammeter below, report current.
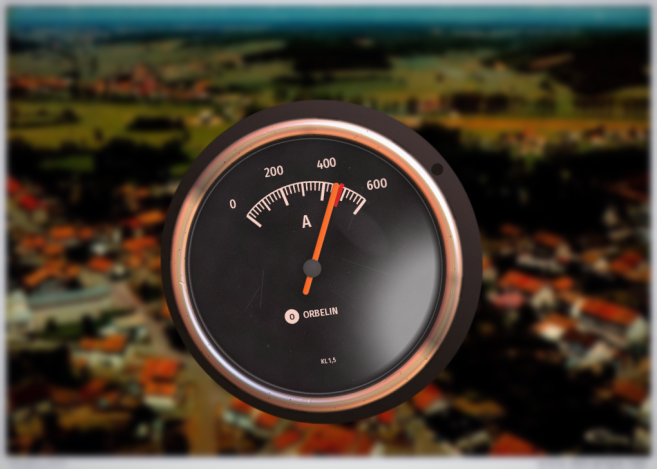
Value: 460 A
